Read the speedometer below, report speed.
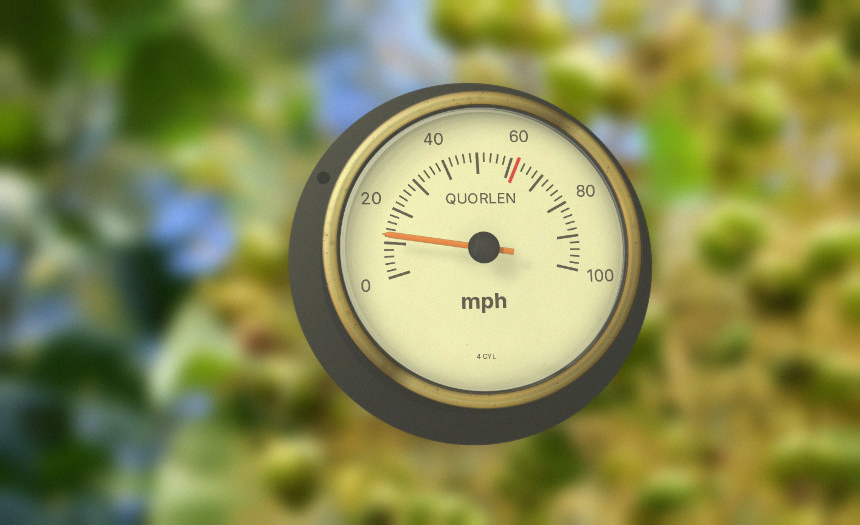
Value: 12 mph
